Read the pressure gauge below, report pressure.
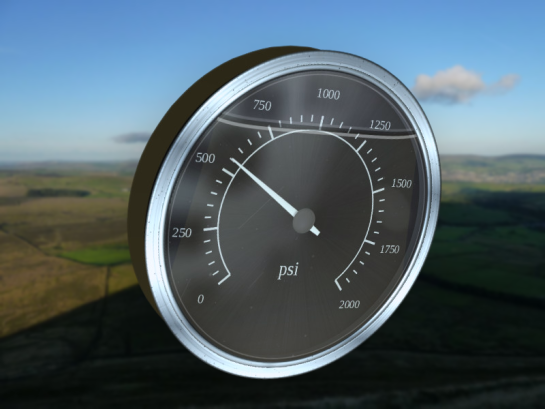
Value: 550 psi
